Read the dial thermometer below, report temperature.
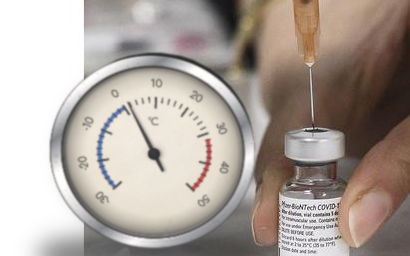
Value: 2 °C
